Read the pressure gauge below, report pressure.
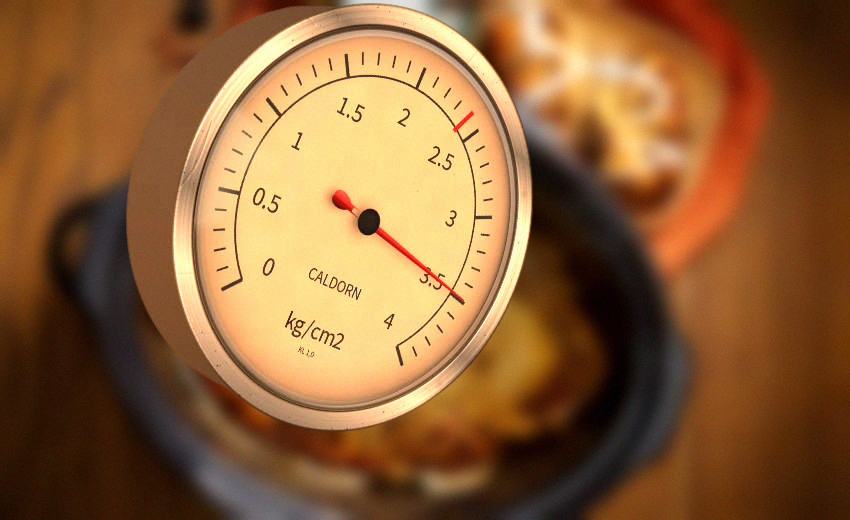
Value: 3.5 kg/cm²
